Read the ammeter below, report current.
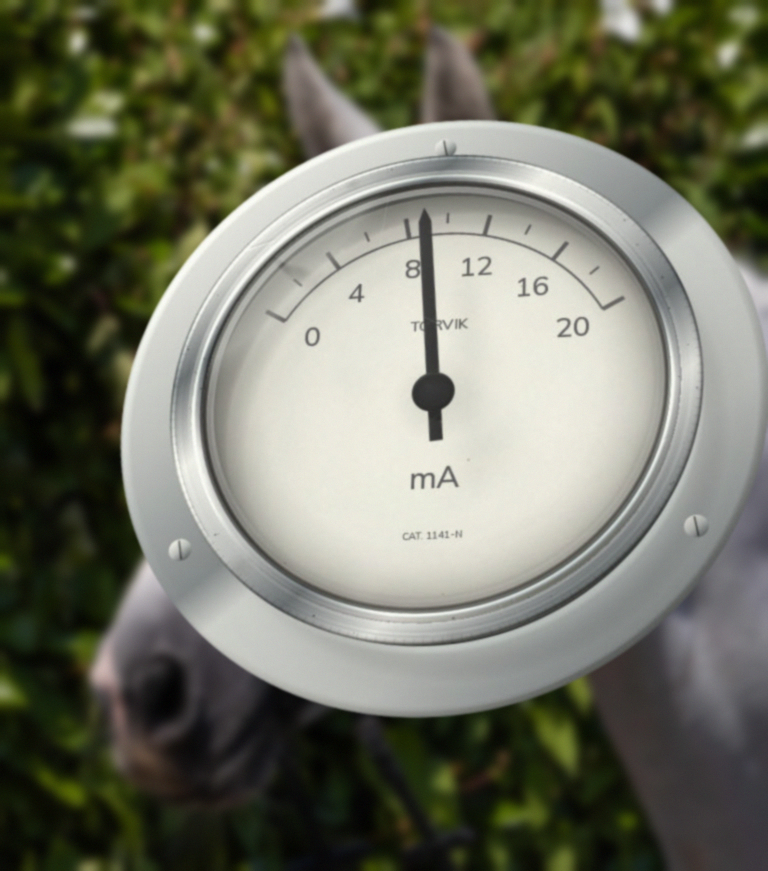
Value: 9 mA
